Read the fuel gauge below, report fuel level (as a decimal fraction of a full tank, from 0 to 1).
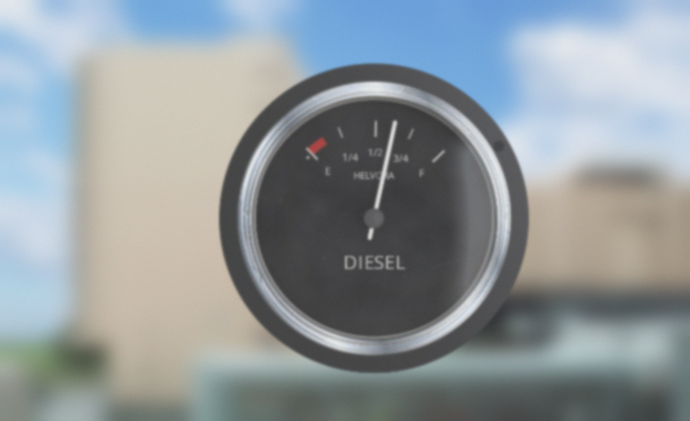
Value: 0.625
